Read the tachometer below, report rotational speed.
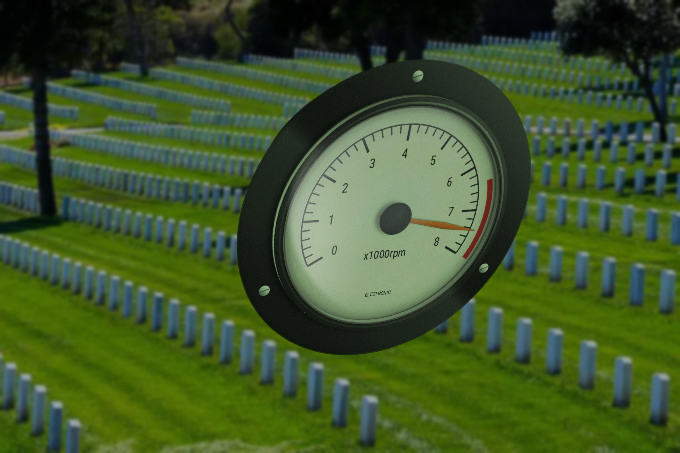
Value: 7400 rpm
